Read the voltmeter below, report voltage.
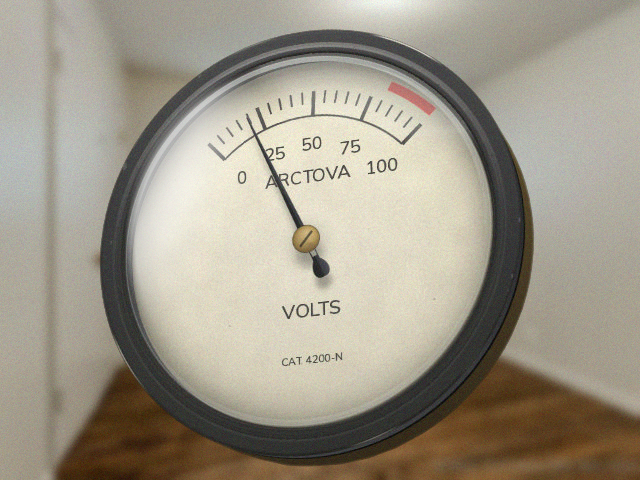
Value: 20 V
